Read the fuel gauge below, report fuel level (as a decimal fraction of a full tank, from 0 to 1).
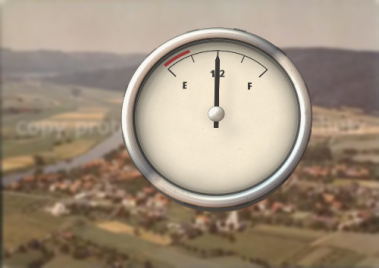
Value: 0.5
